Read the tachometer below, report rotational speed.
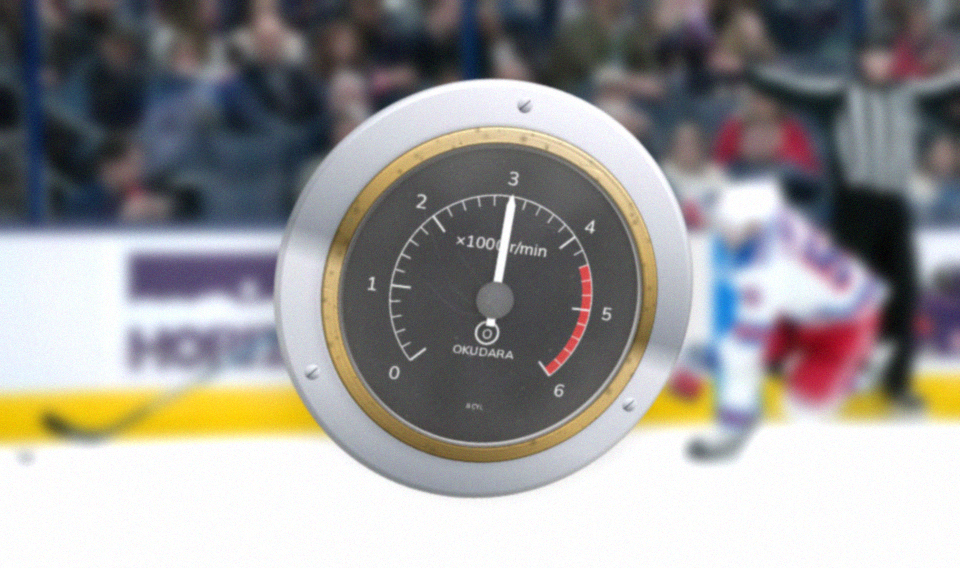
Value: 3000 rpm
